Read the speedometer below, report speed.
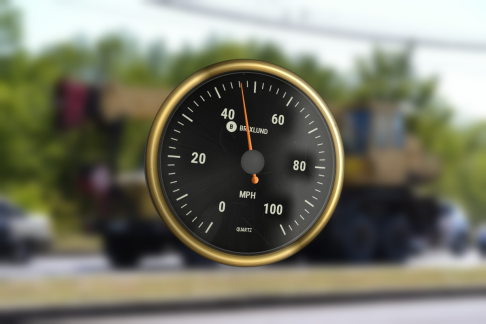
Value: 46 mph
